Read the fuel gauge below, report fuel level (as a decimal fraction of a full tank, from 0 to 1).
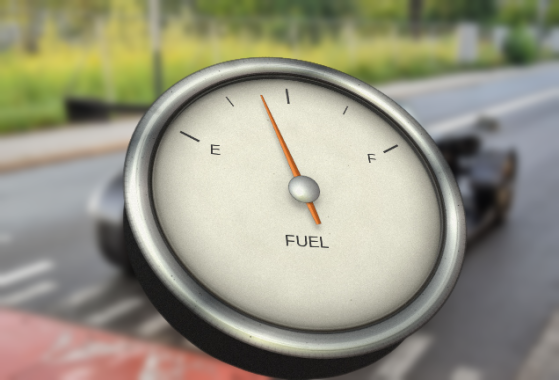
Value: 0.375
